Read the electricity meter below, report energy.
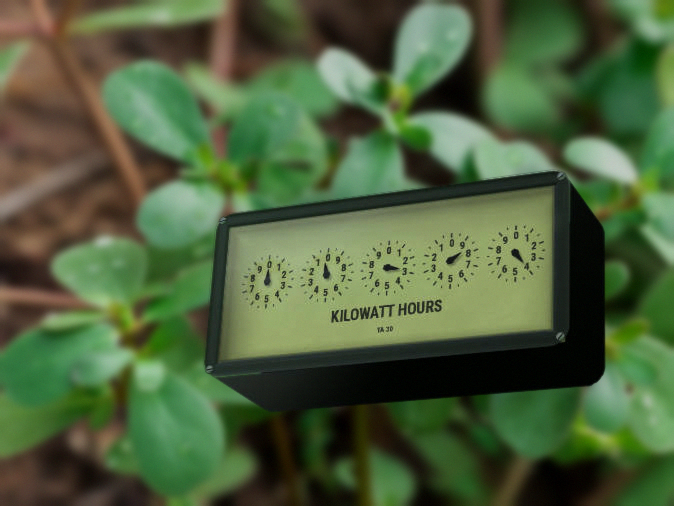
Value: 284 kWh
